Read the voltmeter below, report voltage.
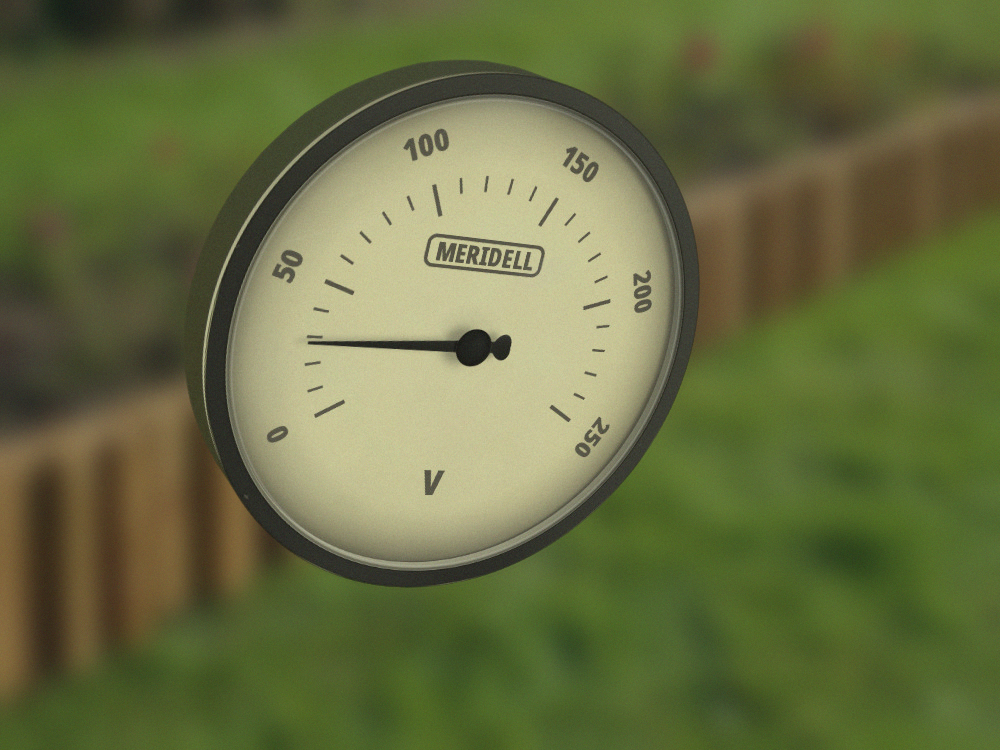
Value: 30 V
